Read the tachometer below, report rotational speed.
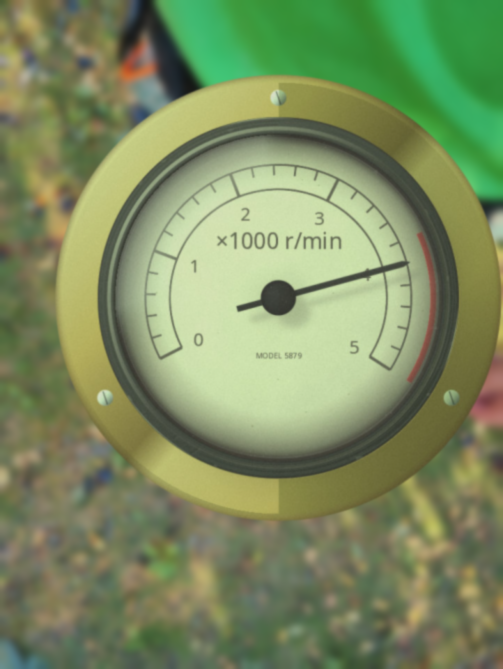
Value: 4000 rpm
